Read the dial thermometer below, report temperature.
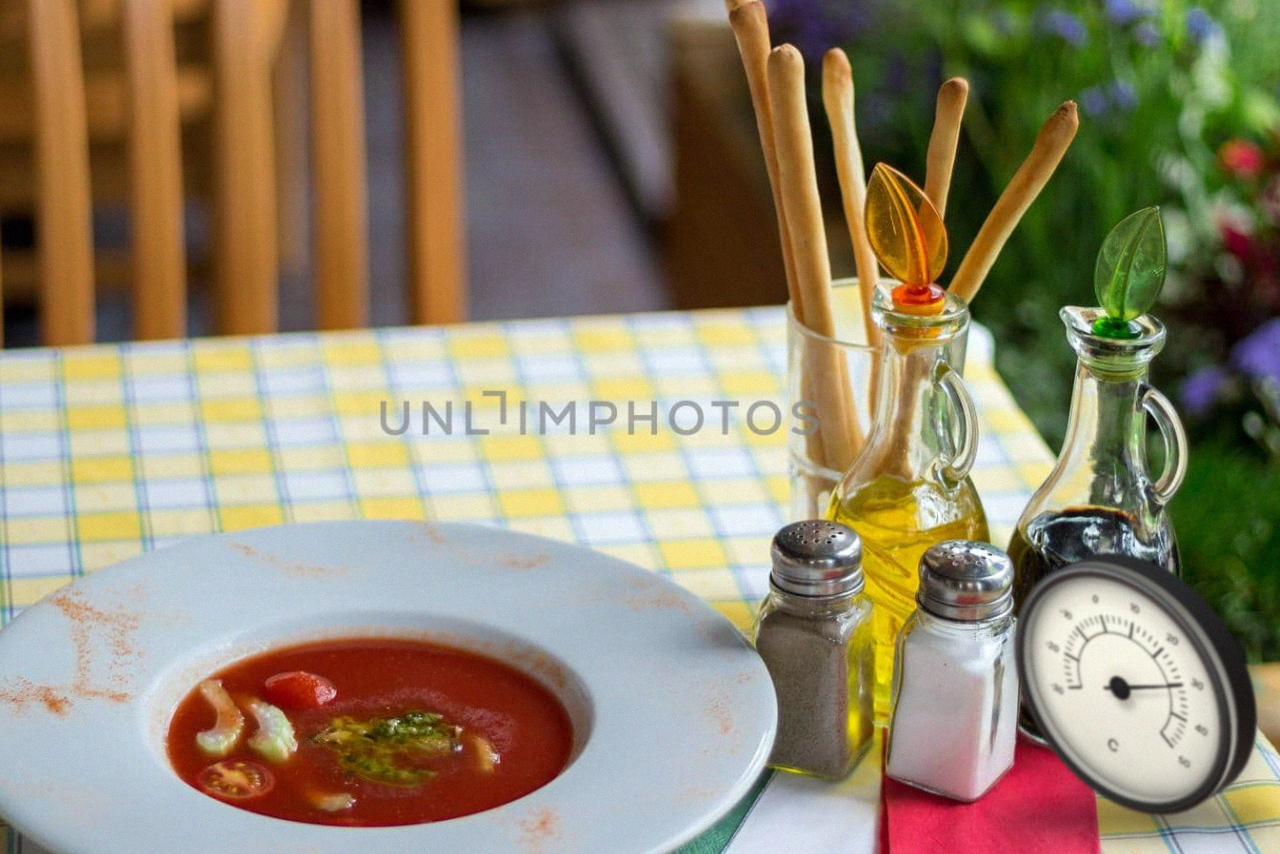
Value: 30 °C
